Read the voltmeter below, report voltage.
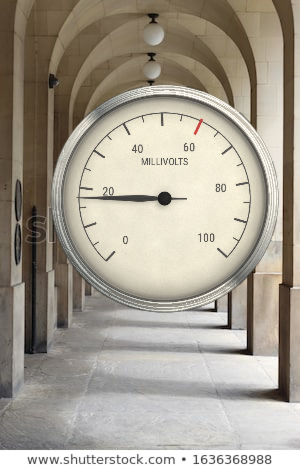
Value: 17.5 mV
